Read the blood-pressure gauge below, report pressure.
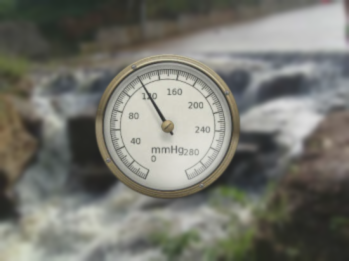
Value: 120 mmHg
